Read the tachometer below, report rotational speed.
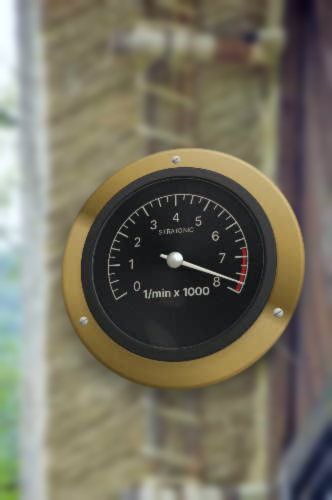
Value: 7750 rpm
